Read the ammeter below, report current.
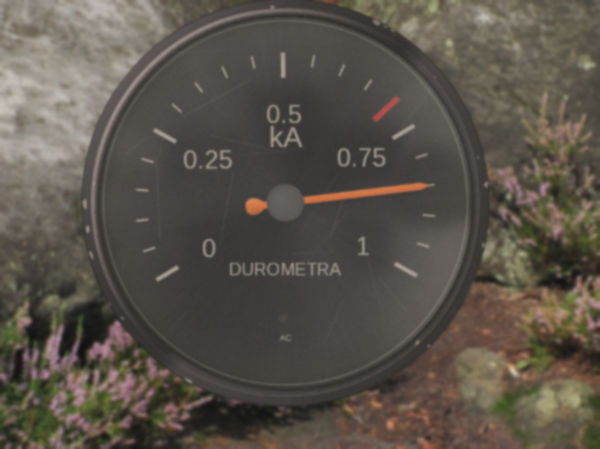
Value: 0.85 kA
